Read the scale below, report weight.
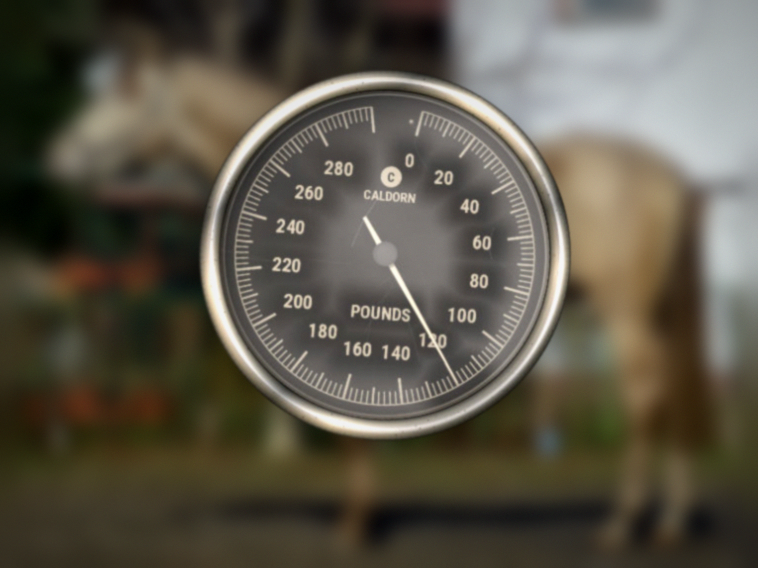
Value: 120 lb
